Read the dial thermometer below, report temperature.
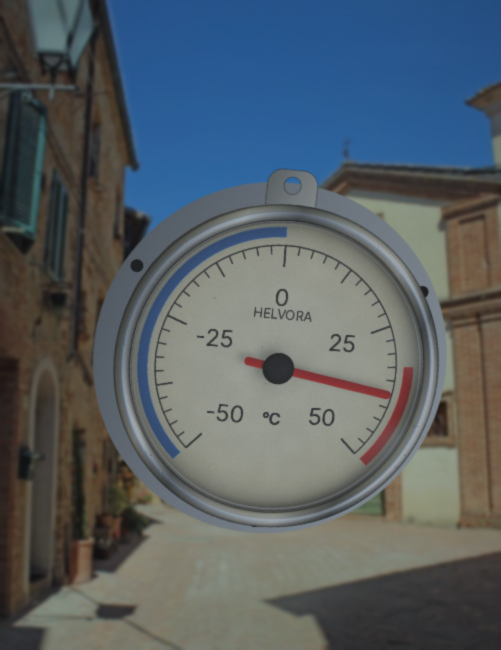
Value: 37.5 °C
